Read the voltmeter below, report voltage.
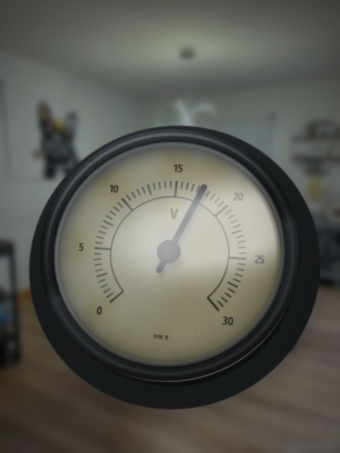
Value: 17.5 V
